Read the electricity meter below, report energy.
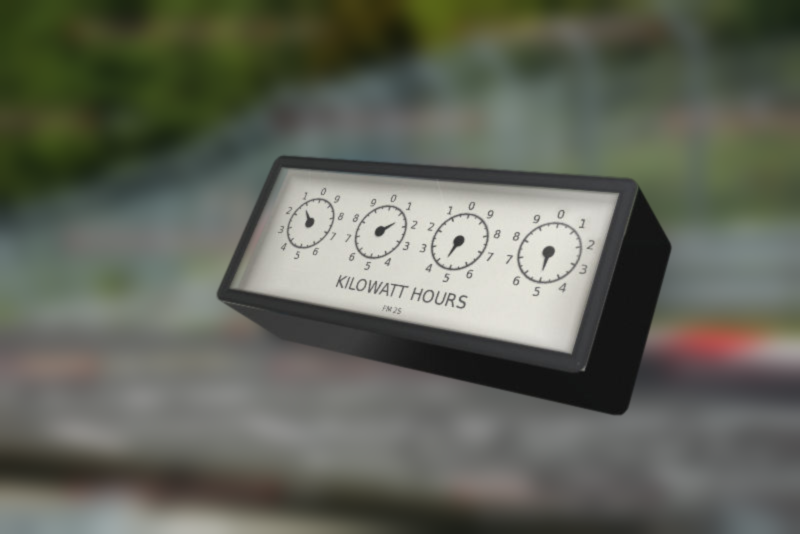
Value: 1145 kWh
